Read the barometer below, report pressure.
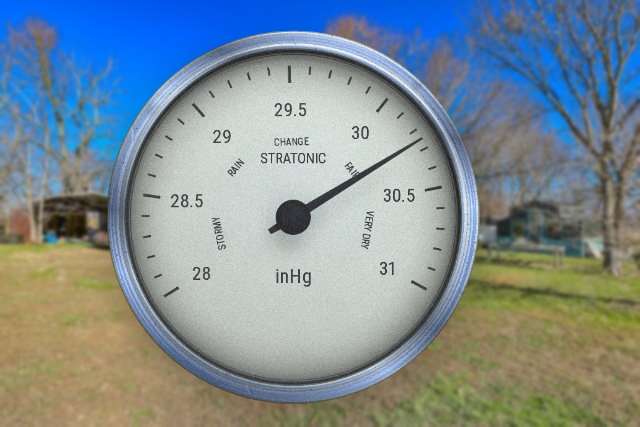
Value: 30.25 inHg
